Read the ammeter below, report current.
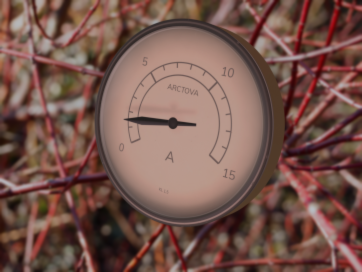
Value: 1.5 A
